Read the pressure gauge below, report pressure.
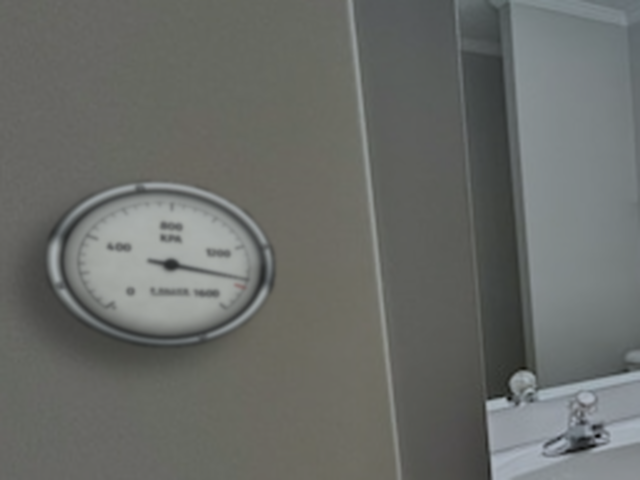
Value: 1400 kPa
